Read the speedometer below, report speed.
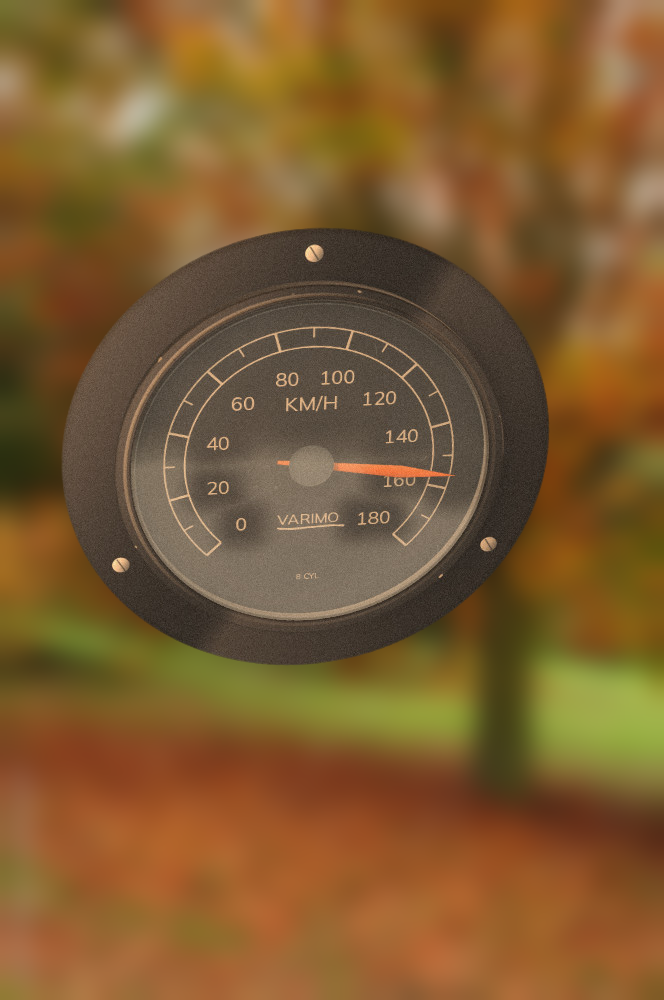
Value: 155 km/h
